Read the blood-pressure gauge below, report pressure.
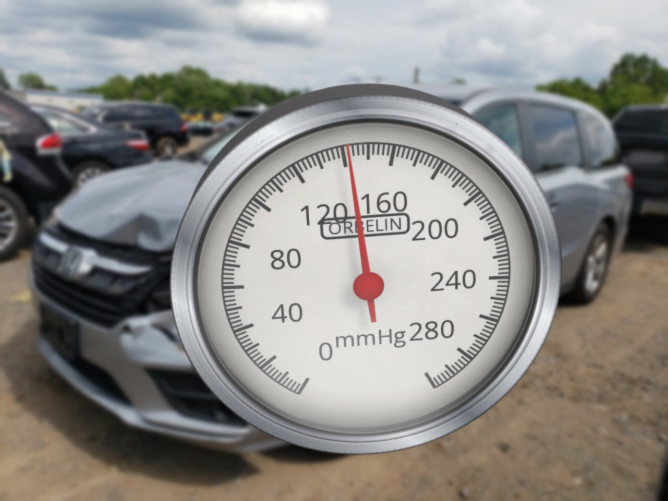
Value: 142 mmHg
